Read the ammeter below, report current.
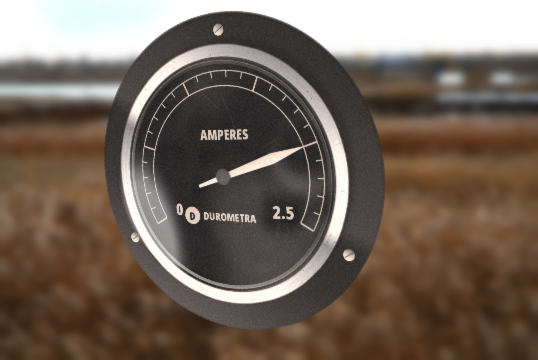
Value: 2 A
